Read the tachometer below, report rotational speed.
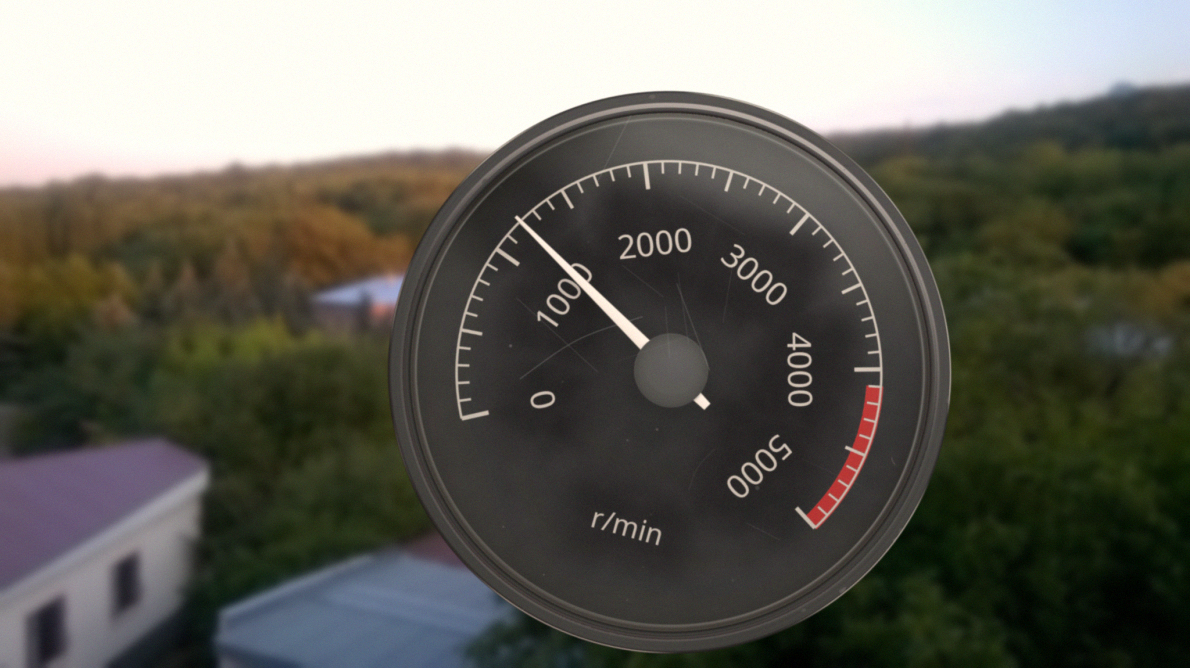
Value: 1200 rpm
